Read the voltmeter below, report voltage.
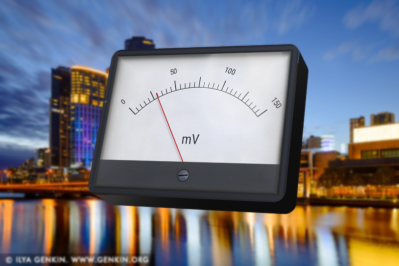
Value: 30 mV
